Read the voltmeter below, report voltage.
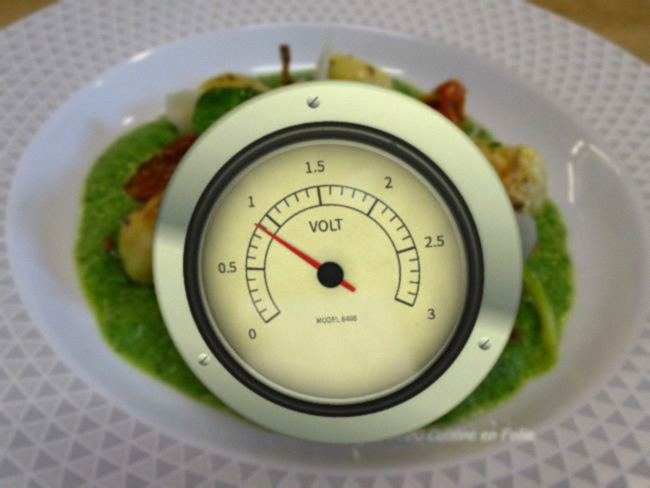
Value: 0.9 V
